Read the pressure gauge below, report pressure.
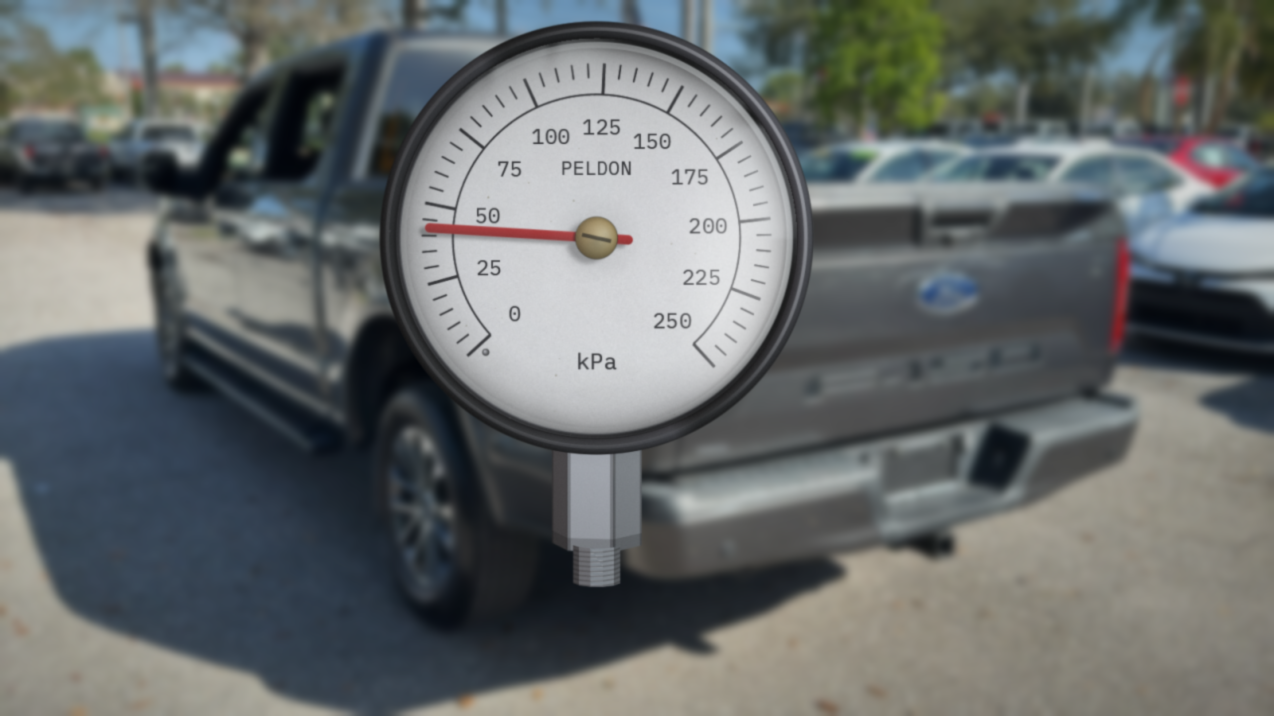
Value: 42.5 kPa
